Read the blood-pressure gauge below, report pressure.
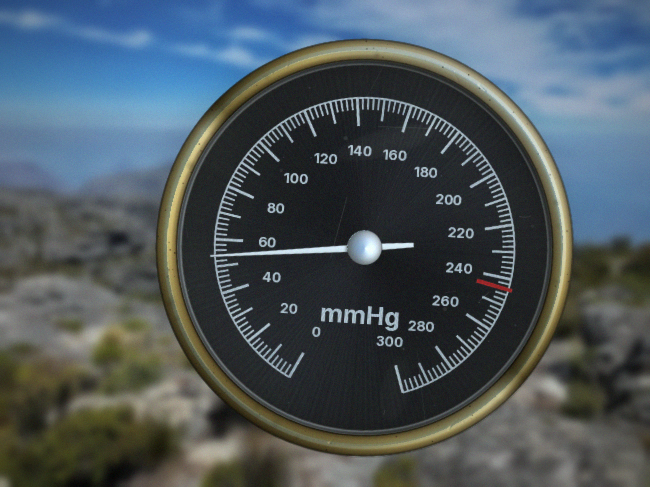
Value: 54 mmHg
